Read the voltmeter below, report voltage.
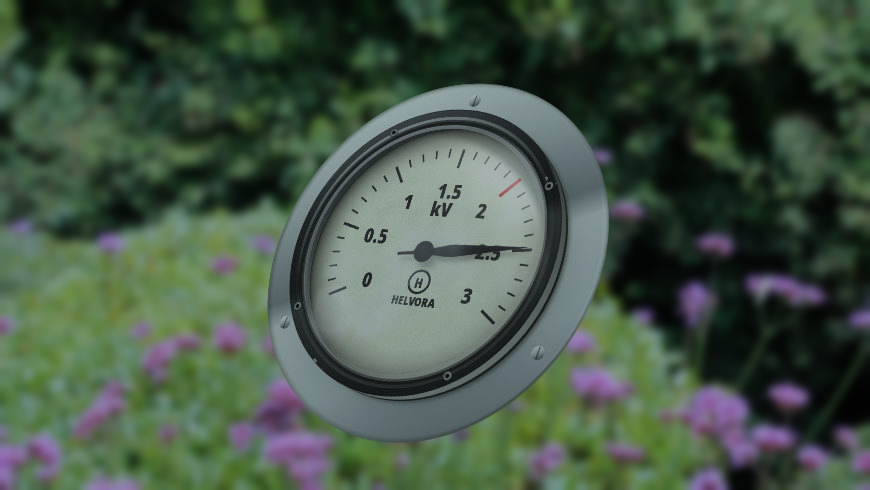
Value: 2.5 kV
